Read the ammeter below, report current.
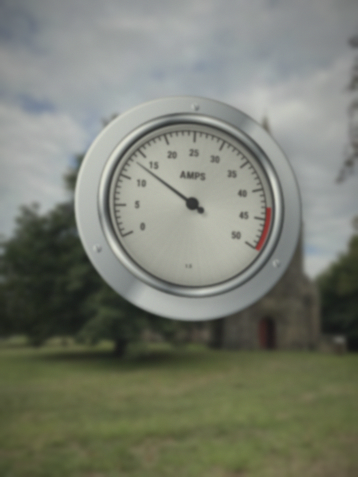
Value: 13 A
